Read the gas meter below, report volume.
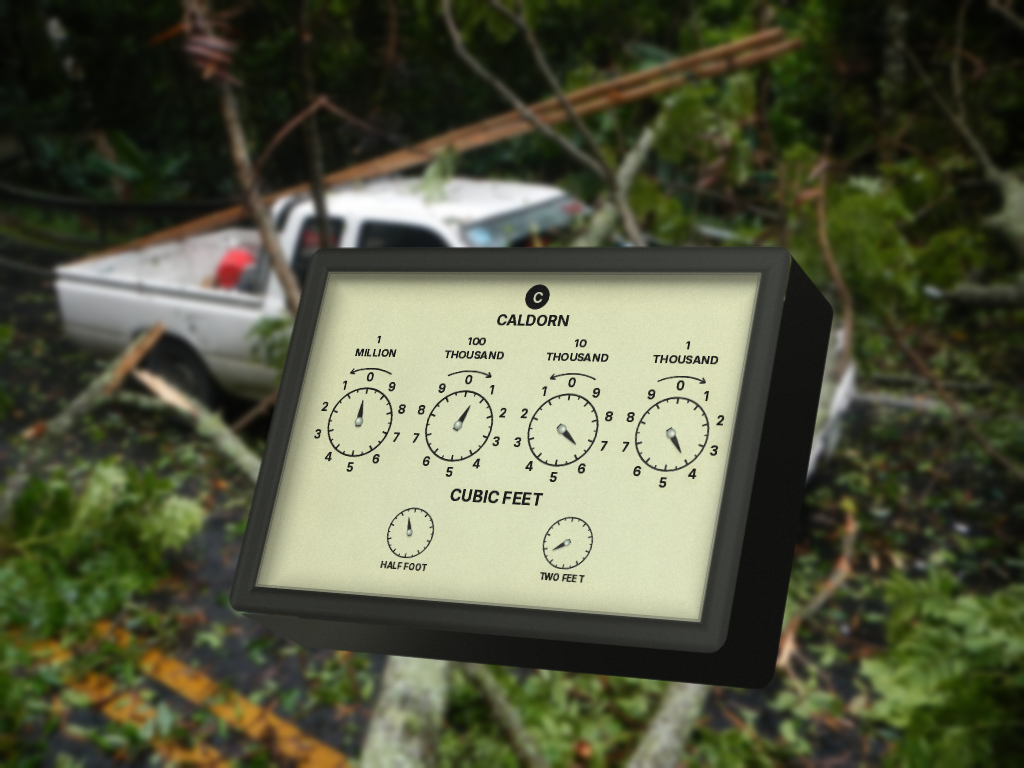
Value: 6400 ft³
